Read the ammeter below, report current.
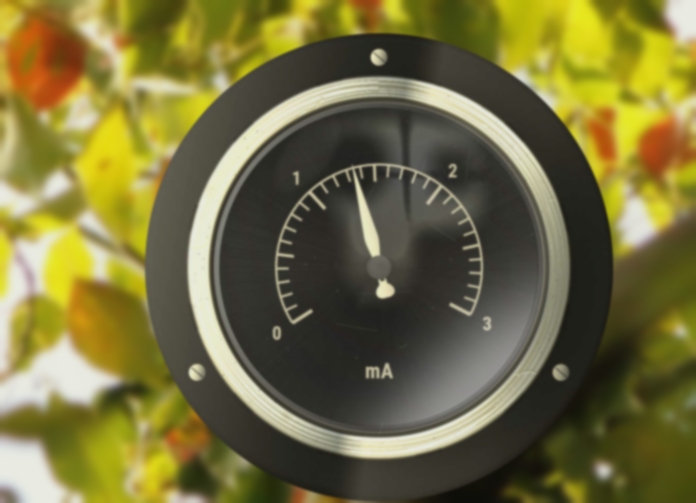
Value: 1.35 mA
